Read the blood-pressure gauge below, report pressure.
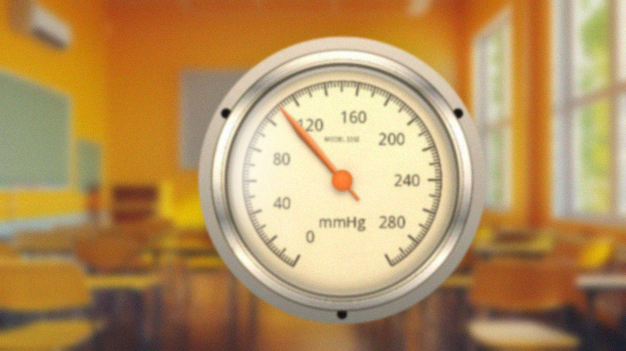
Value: 110 mmHg
